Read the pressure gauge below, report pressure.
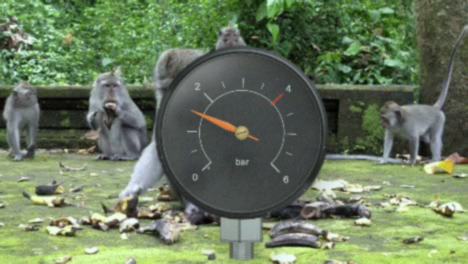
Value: 1.5 bar
